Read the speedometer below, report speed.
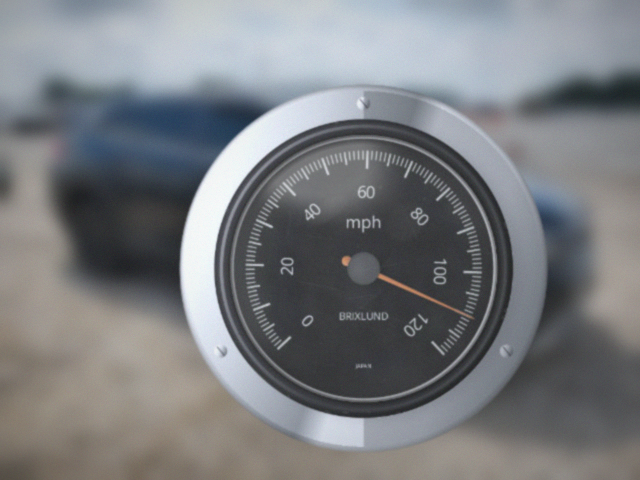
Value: 110 mph
